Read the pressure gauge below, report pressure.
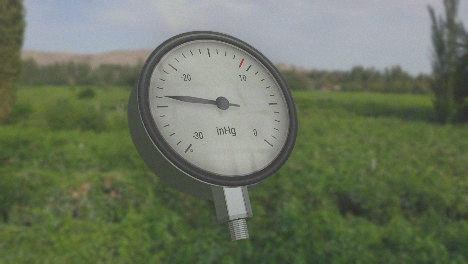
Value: -24 inHg
